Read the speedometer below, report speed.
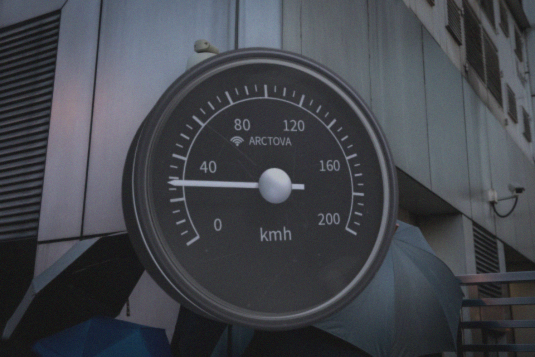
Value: 27.5 km/h
